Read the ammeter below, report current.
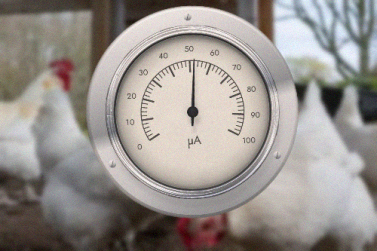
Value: 52 µA
